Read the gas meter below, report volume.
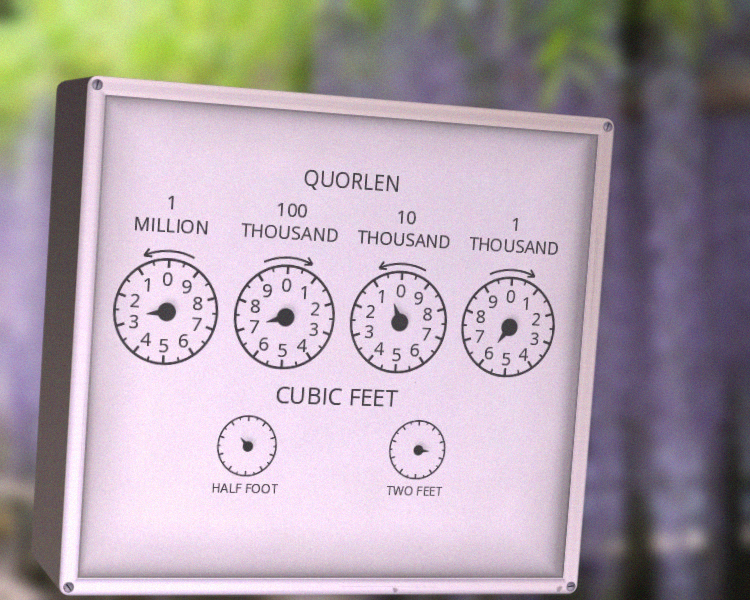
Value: 270600 ft³
